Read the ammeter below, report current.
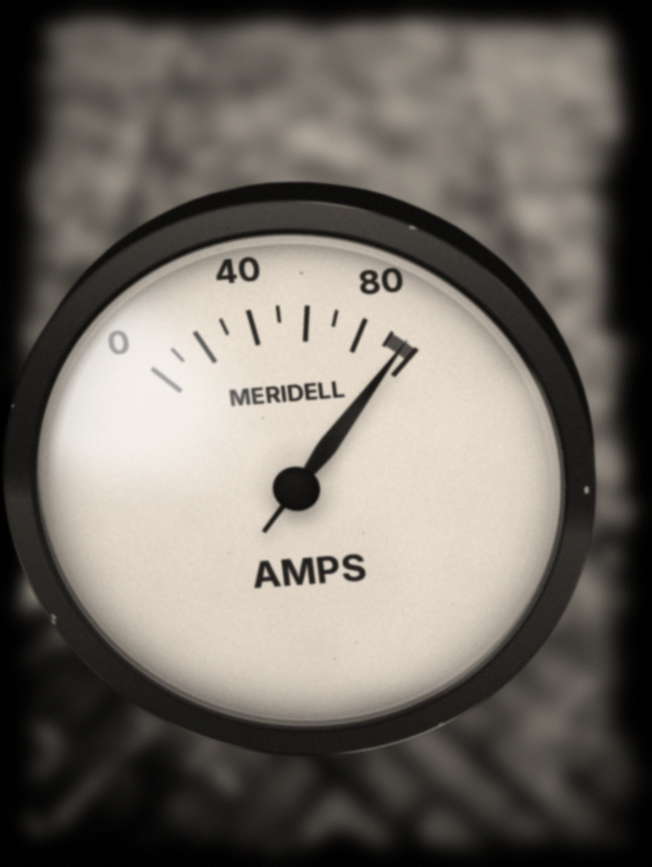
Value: 95 A
